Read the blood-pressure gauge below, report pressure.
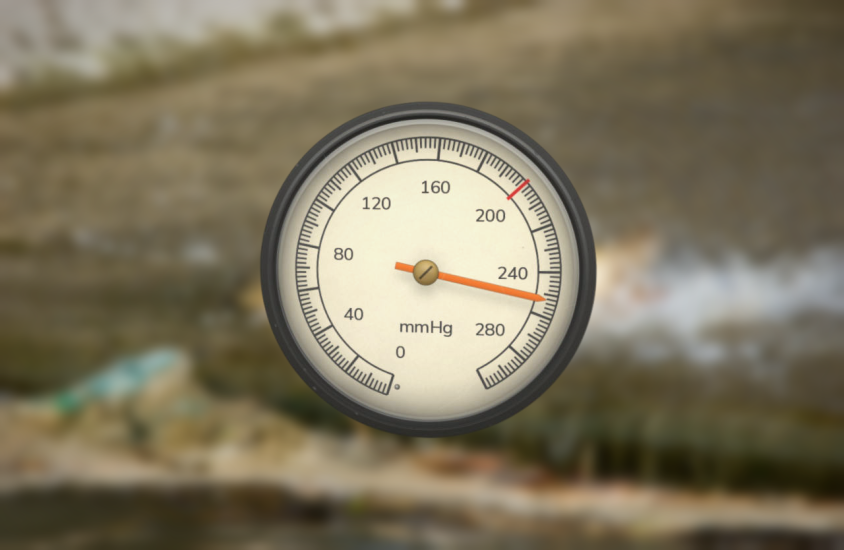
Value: 252 mmHg
